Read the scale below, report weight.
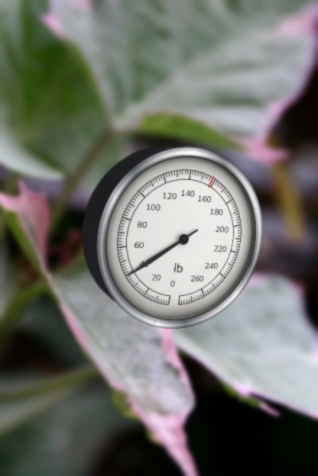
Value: 40 lb
